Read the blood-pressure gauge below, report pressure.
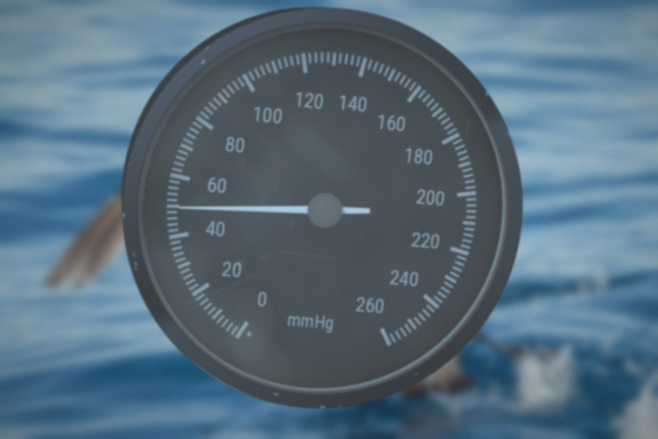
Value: 50 mmHg
